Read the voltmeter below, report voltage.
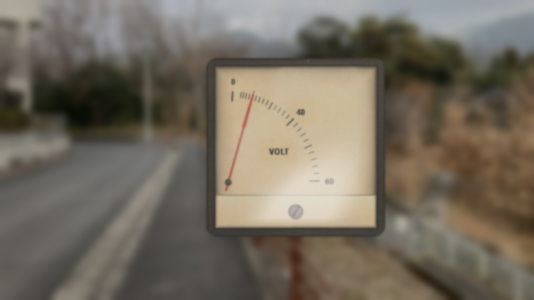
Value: 20 V
